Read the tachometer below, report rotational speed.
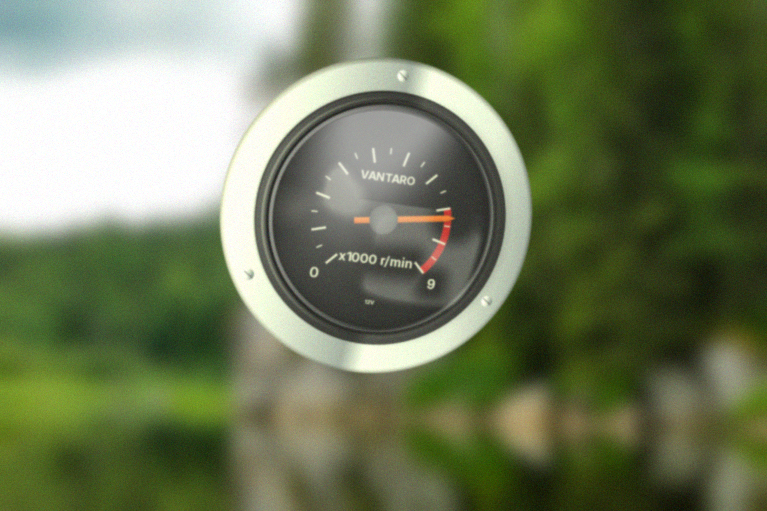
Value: 7250 rpm
